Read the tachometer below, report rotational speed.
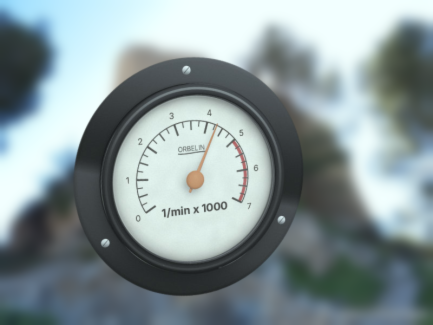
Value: 4250 rpm
